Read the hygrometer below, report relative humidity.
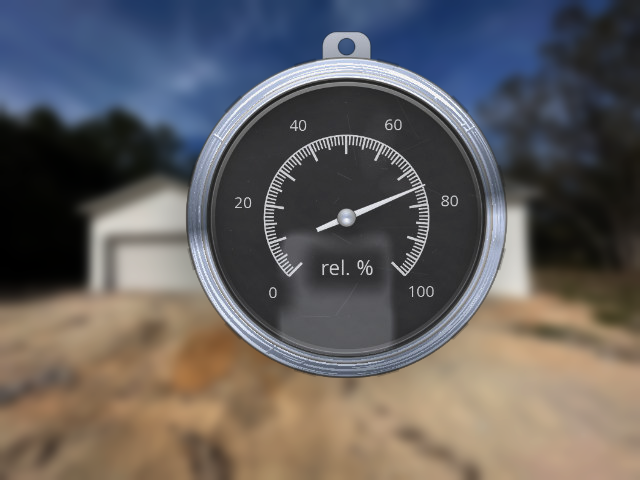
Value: 75 %
